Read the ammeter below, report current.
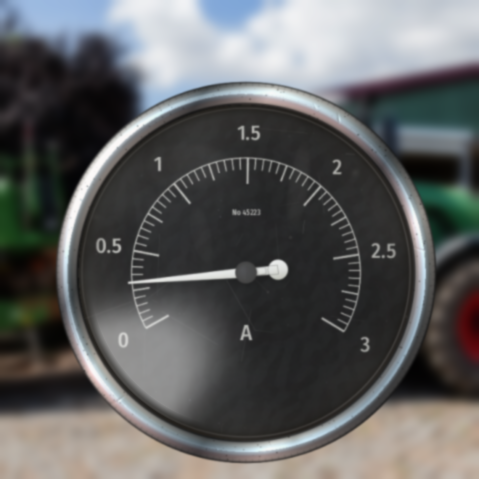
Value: 0.3 A
